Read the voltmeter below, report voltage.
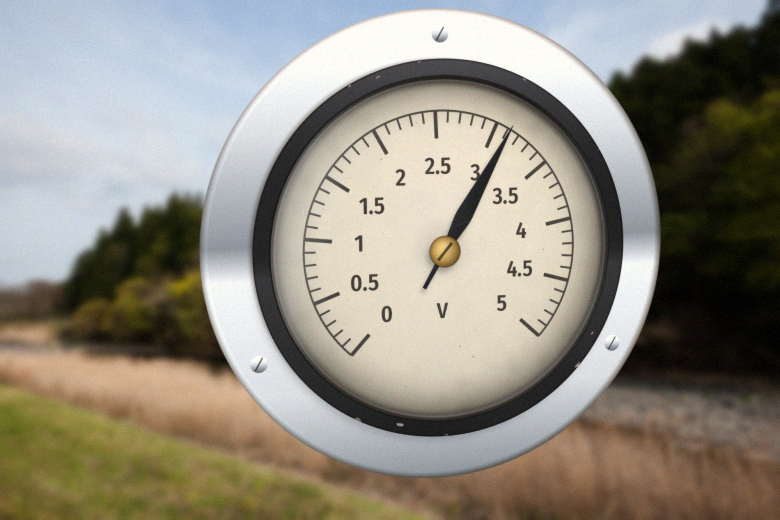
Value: 3.1 V
